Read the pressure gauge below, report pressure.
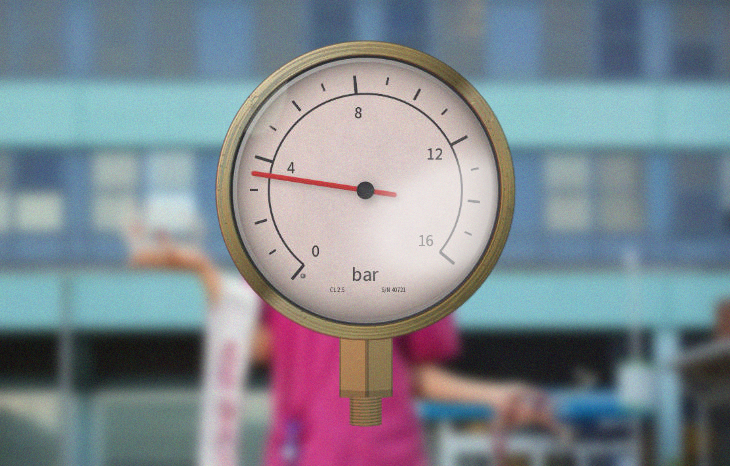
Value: 3.5 bar
